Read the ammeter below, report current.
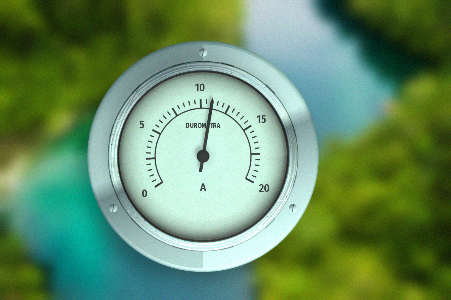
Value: 11 A
